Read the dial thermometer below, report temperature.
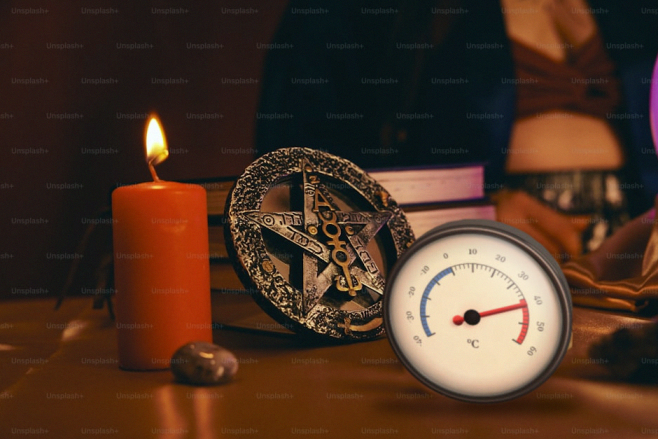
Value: 40 °C
